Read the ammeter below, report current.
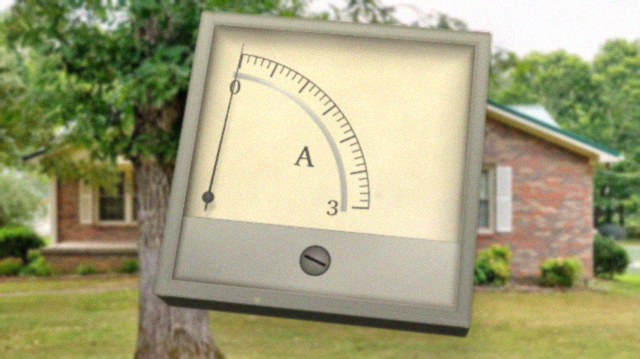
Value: 0 A
